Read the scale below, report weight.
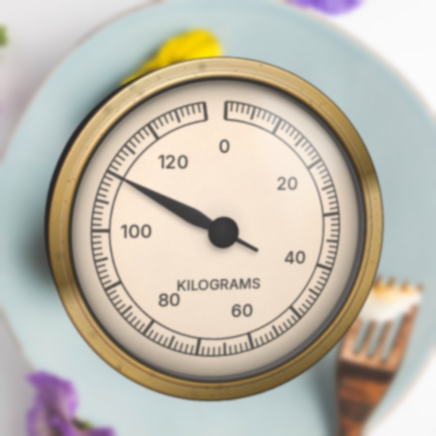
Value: 110 kg
